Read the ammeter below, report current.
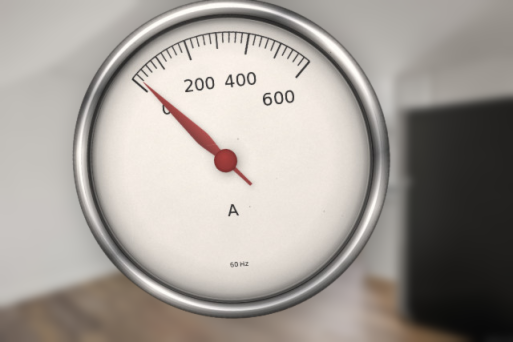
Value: 20 A
